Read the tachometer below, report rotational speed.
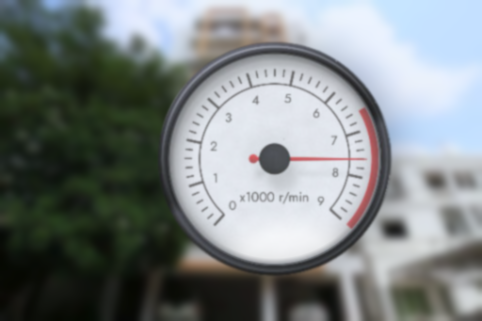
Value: 7600 rpm
